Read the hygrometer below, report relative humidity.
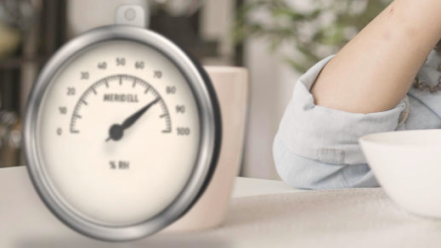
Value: 80 %
